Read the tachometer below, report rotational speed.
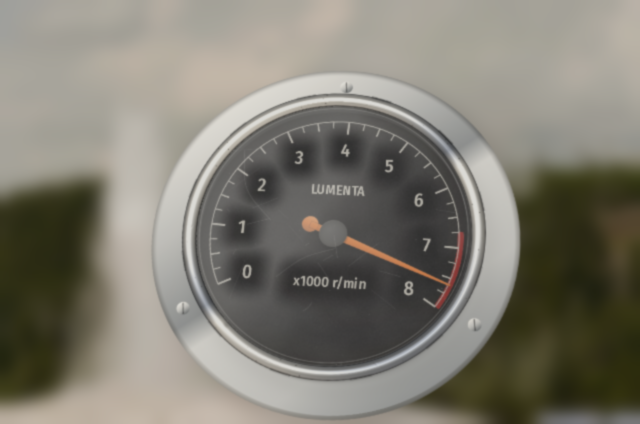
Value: 7625 rpm
